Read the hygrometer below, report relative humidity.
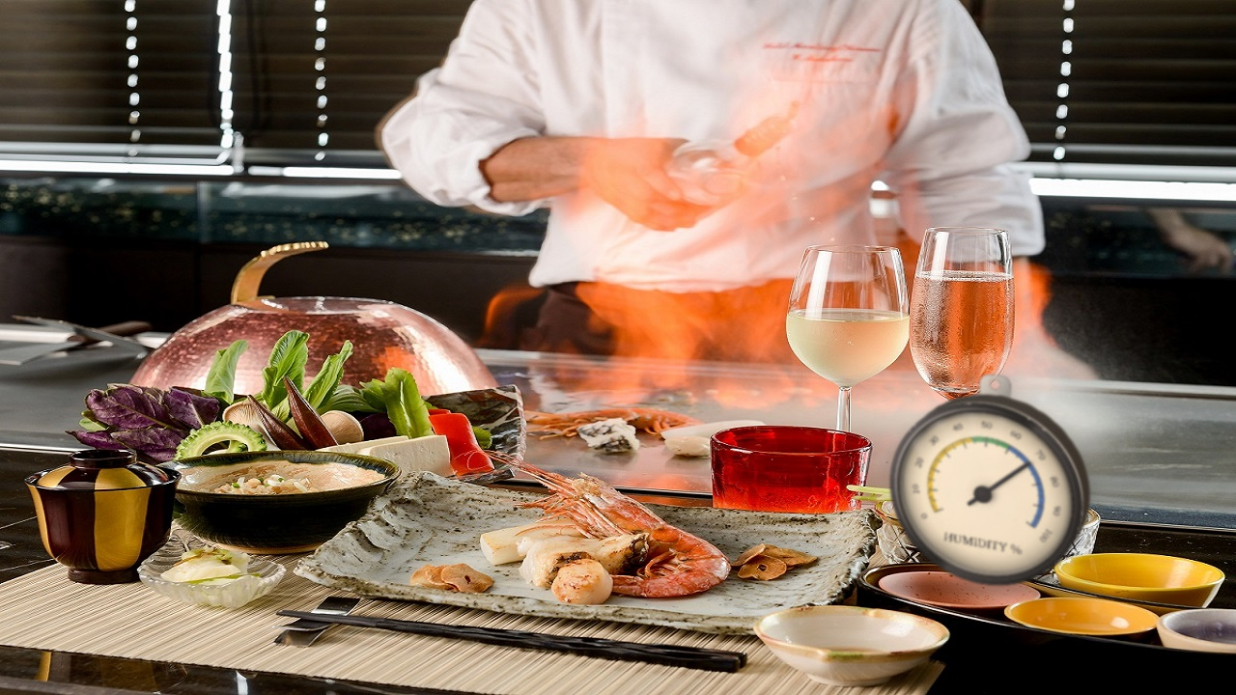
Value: 70 %
